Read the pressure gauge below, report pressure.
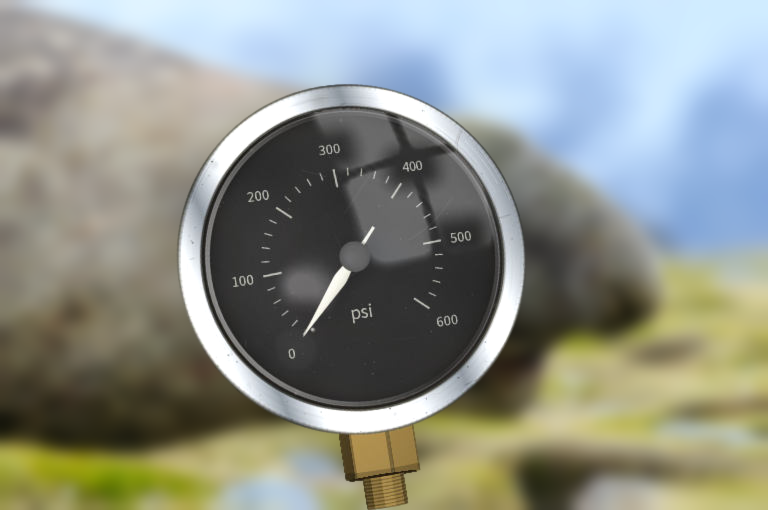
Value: 0 psi
